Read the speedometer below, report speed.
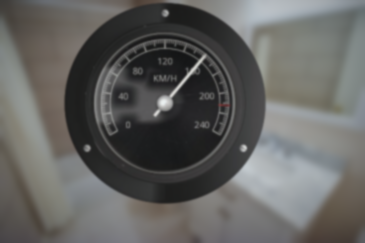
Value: 160 km/h
